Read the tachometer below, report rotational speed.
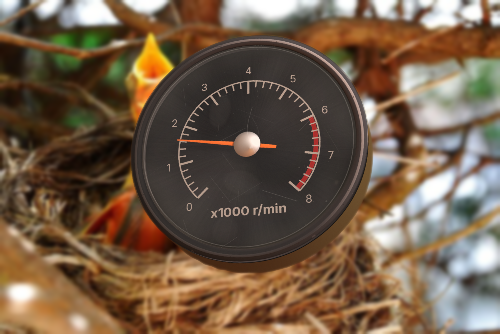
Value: 1600 rpm
